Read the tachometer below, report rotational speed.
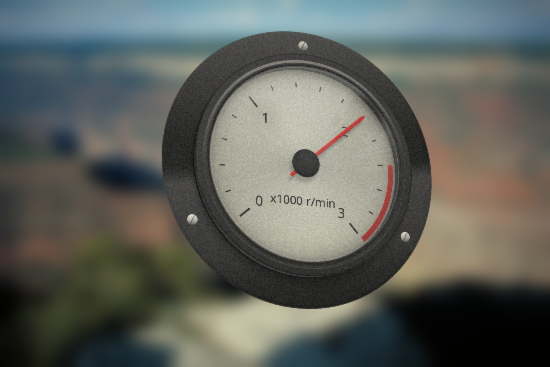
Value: 2000 rpm
